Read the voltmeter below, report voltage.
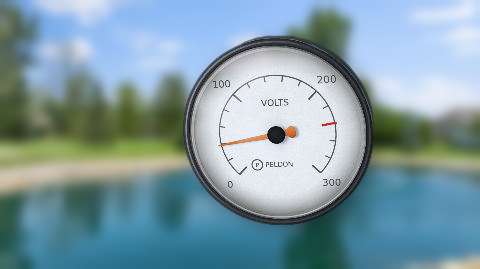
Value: 40 V
